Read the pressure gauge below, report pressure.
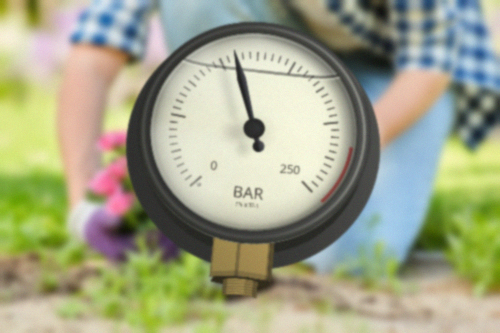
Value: 110 bar
